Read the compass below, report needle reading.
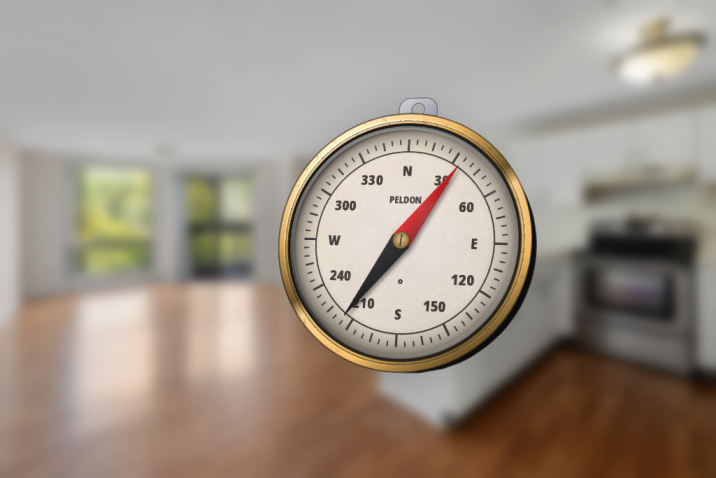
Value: 35 °
